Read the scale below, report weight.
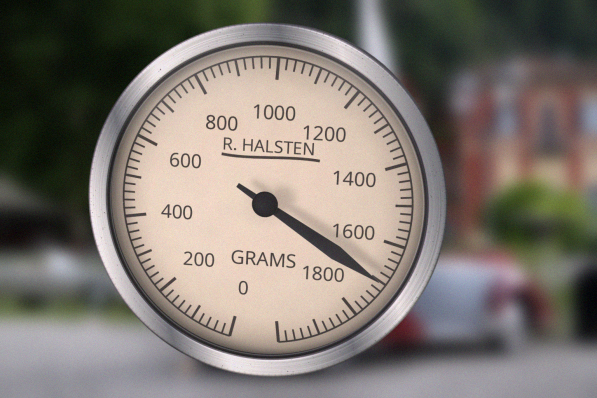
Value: 1700 g
